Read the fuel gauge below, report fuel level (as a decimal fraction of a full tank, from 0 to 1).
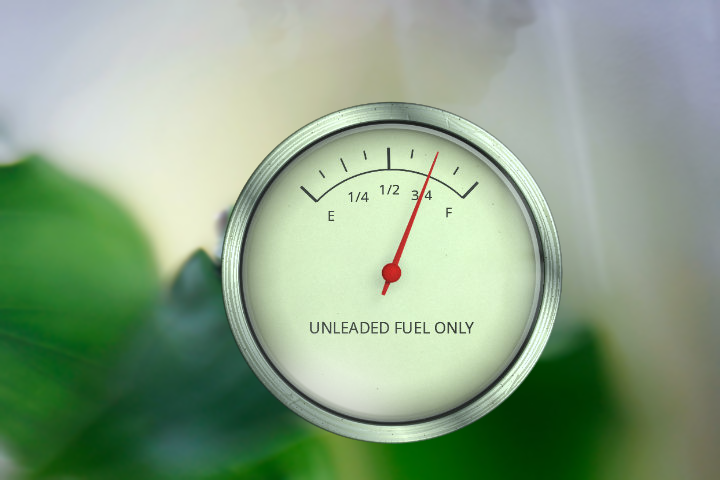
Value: 0.75
